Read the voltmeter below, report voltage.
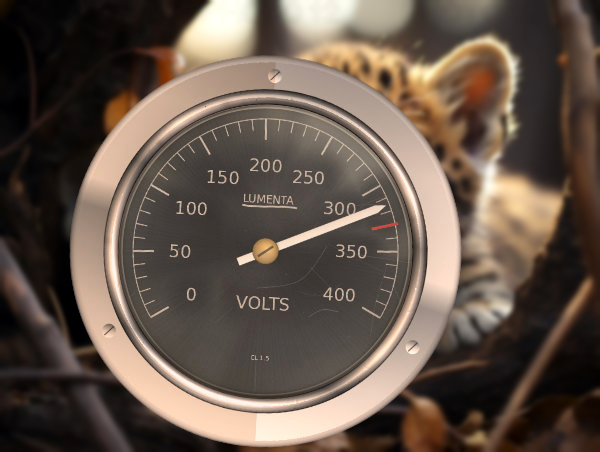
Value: 315 V
